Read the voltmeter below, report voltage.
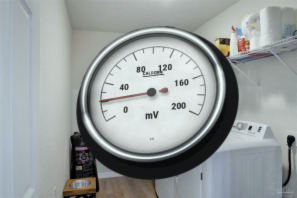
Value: 20 mV
